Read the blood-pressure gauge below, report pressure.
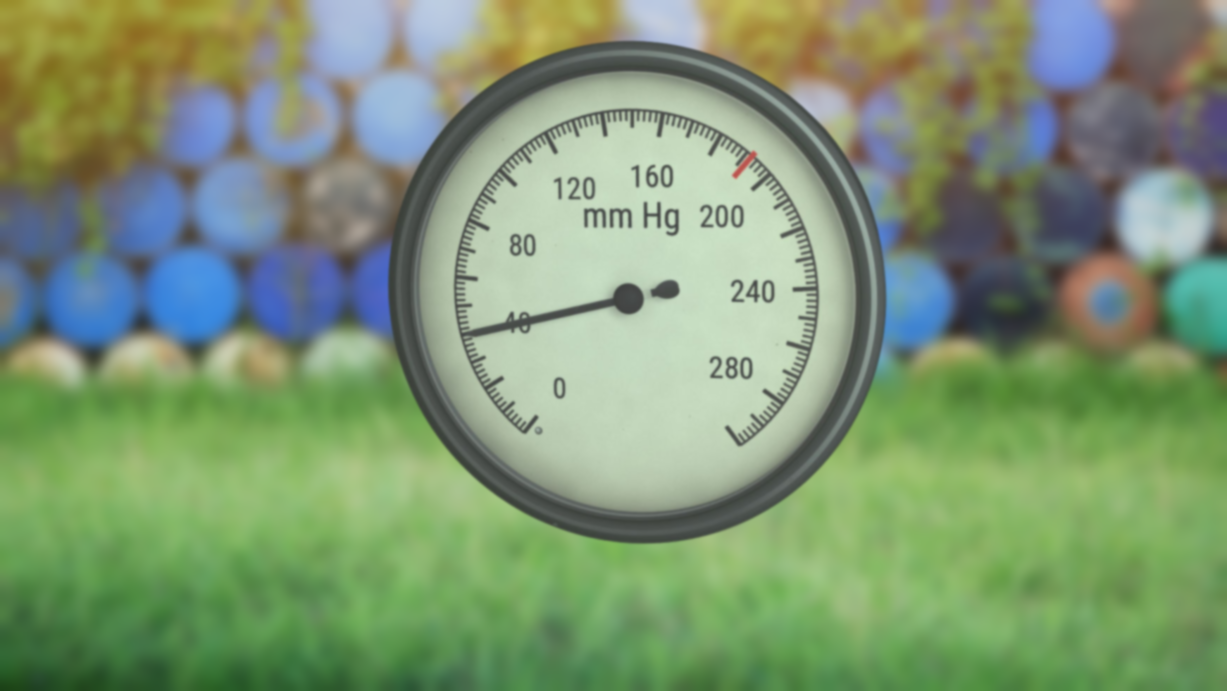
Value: 40 mmHg
